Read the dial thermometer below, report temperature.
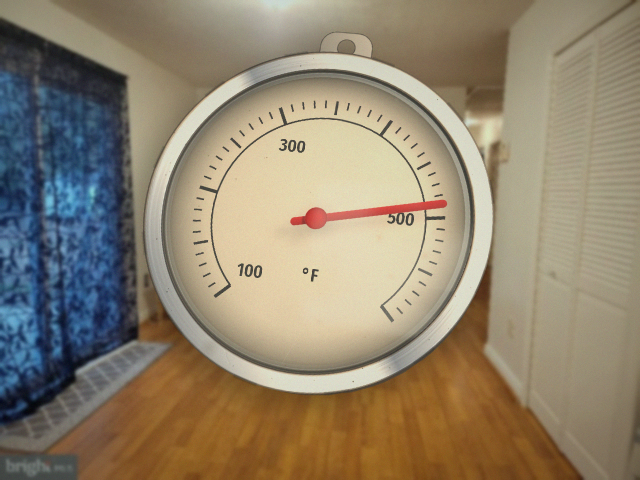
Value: 490 °F
